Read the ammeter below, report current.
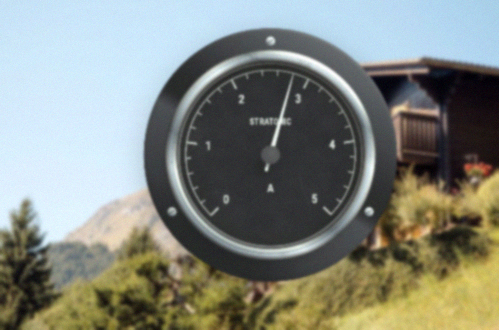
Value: 2.8 A
